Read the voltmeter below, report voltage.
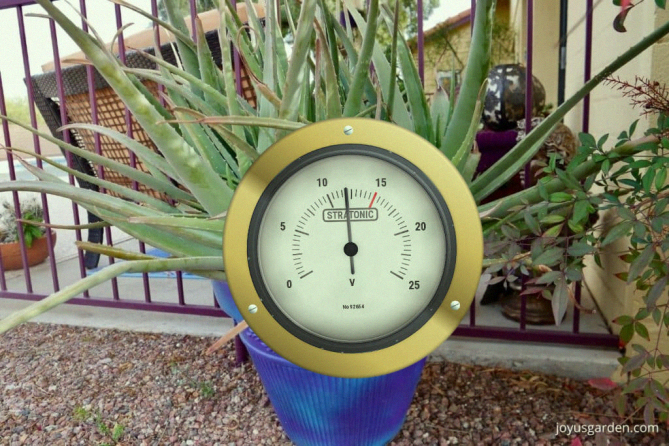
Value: 12 V
